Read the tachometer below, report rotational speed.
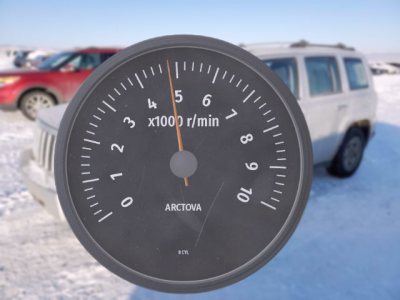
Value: 4800 rpm
